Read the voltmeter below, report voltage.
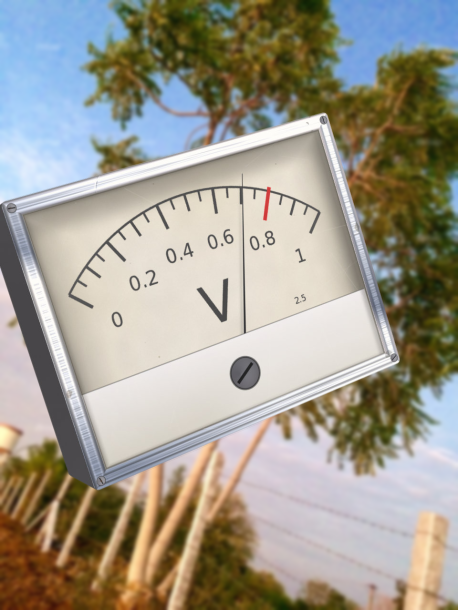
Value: 0.7 V
